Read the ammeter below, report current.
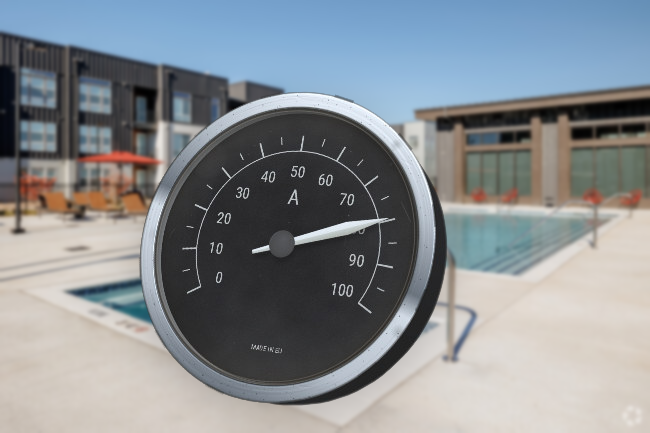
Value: 80 A
